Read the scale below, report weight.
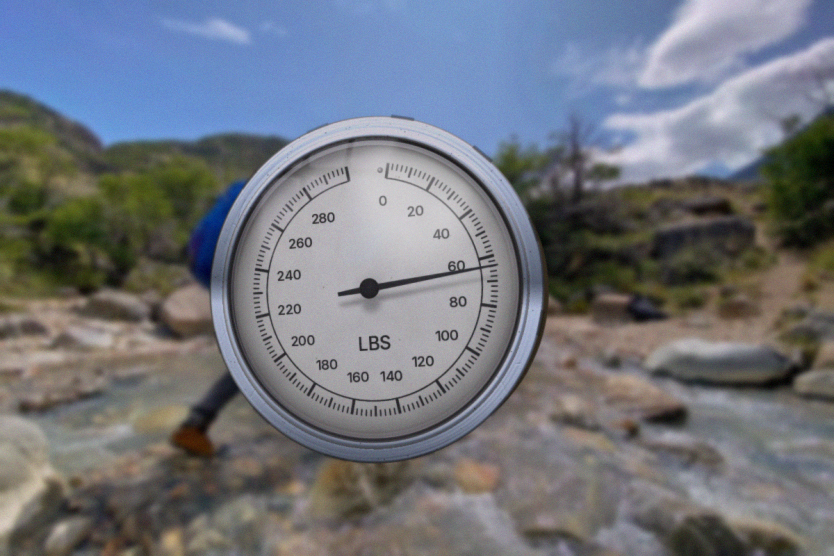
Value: 64 lb
